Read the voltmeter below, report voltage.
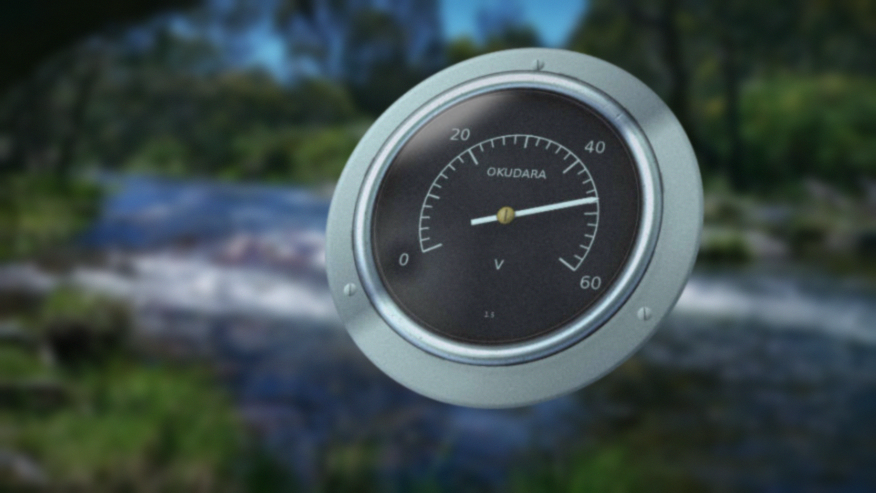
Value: 48 V
